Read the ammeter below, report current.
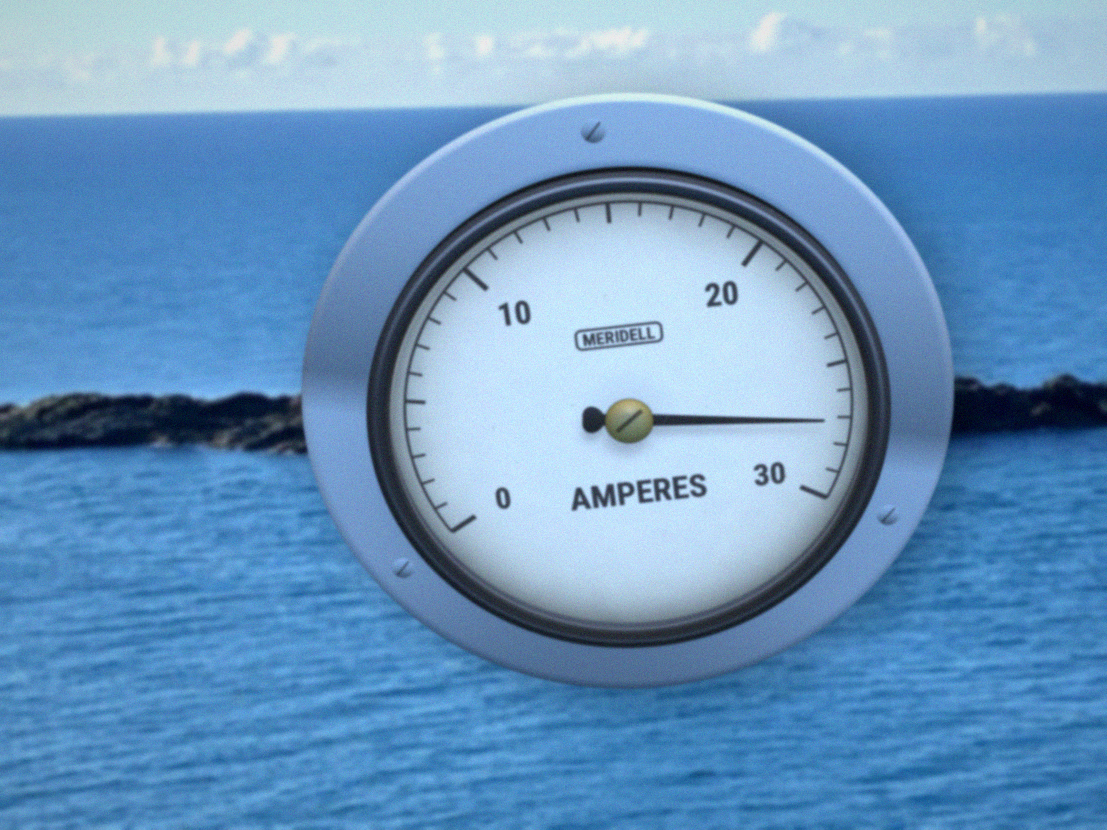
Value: 27 A
